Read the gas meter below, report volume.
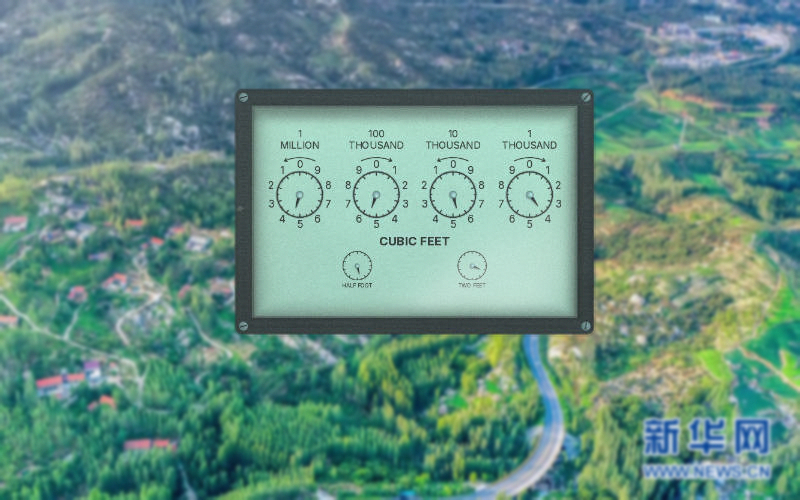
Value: 455400 ft³
